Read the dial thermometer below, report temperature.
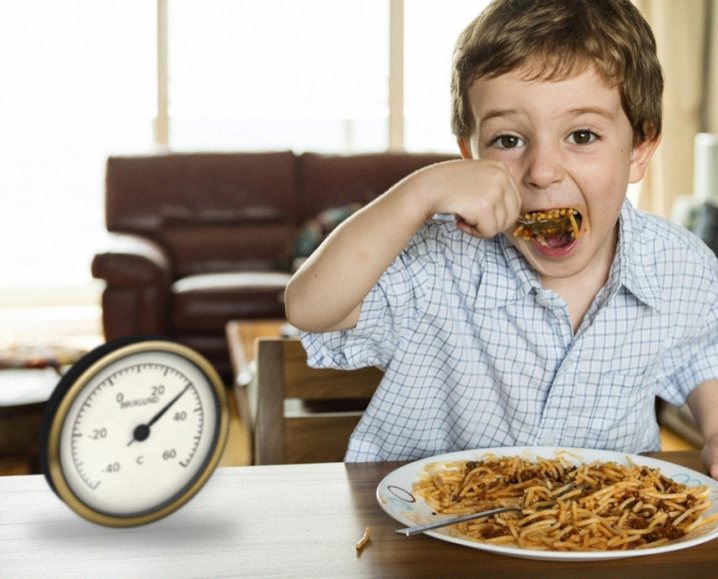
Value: 30 °C
